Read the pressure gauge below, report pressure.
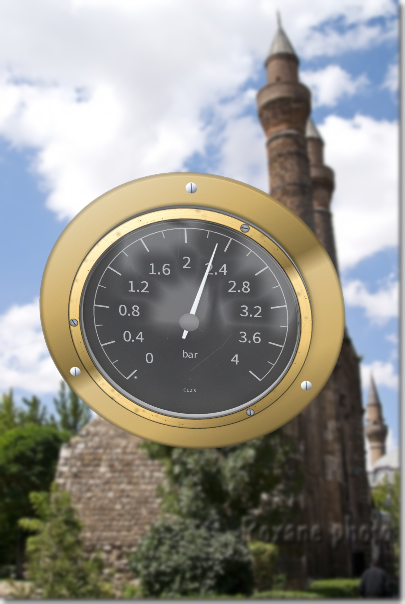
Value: 2.3 bar
